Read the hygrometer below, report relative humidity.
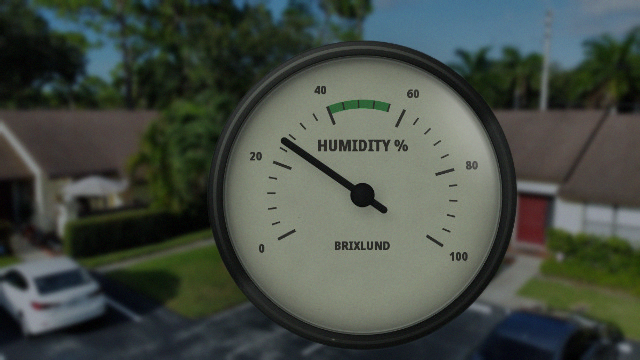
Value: 26 %
